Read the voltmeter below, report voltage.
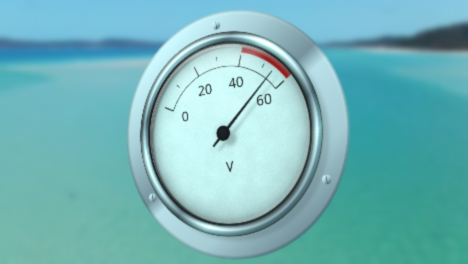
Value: 55 V
